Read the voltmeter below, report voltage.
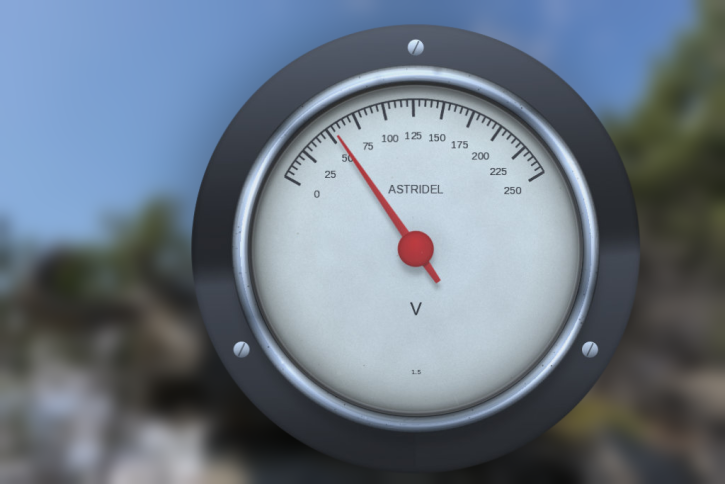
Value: 55 V
